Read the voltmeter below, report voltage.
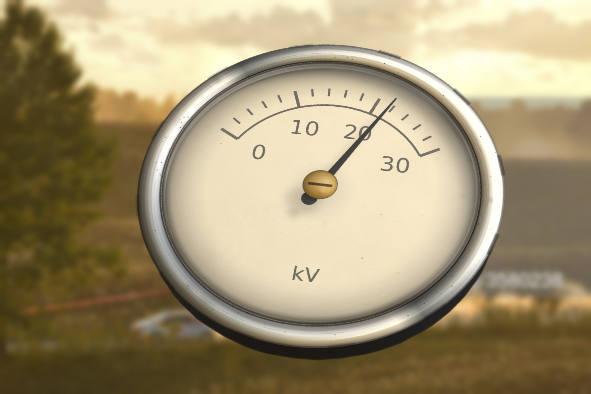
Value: 22 kV
